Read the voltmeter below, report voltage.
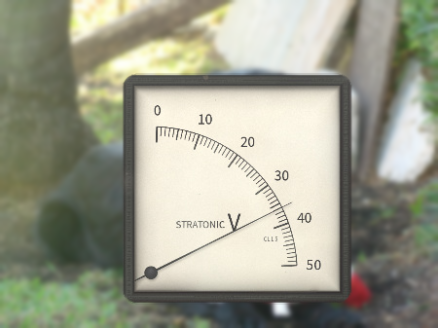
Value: 36 V
